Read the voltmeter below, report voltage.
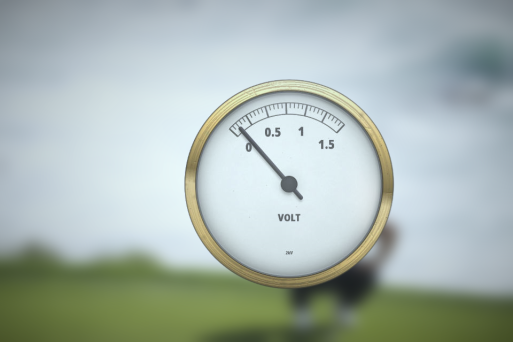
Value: 0.1 V
